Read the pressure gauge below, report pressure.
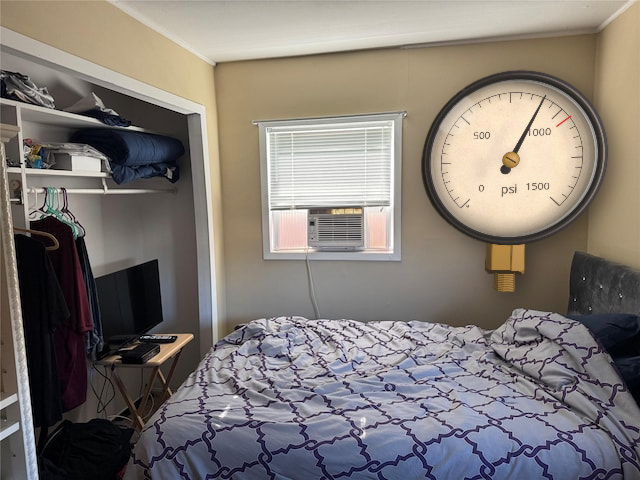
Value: 900 psi
